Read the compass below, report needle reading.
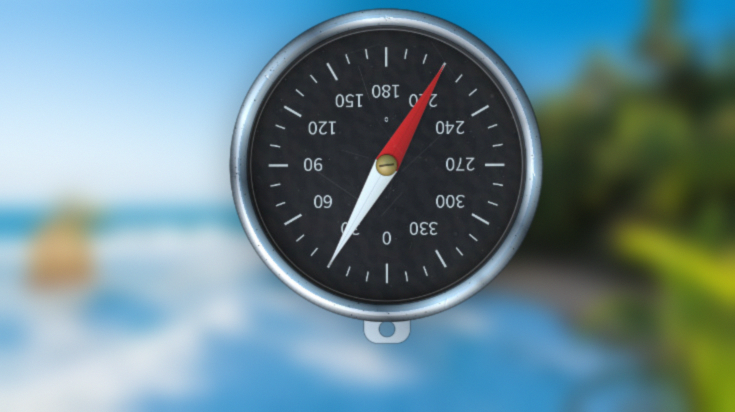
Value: 210 °
